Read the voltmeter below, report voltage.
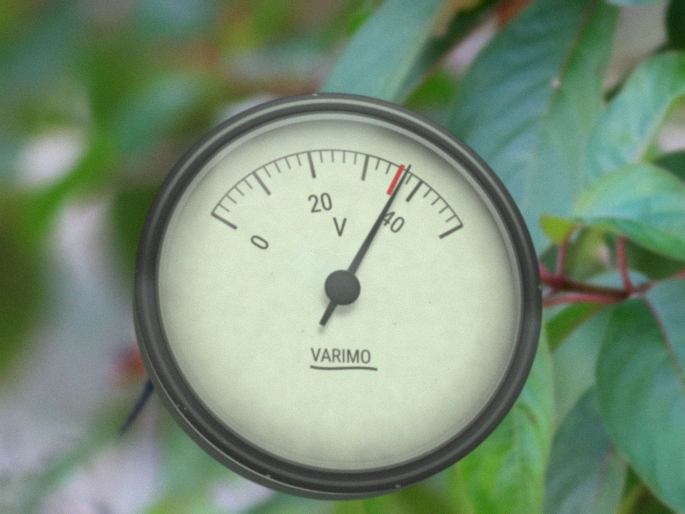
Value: 37 V
